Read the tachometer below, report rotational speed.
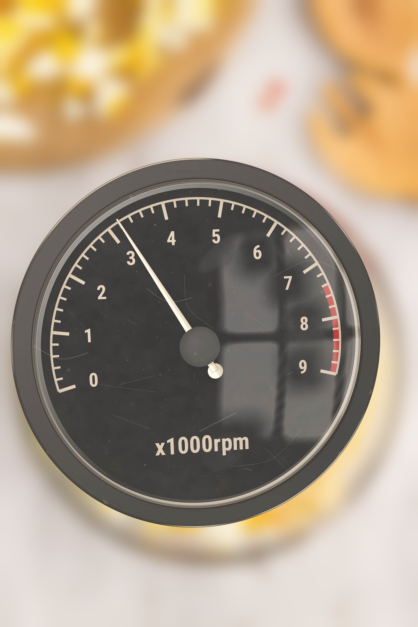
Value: 3200 rpm
